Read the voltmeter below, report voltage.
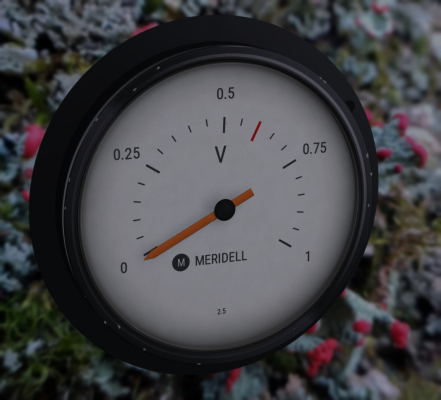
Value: 0 V
